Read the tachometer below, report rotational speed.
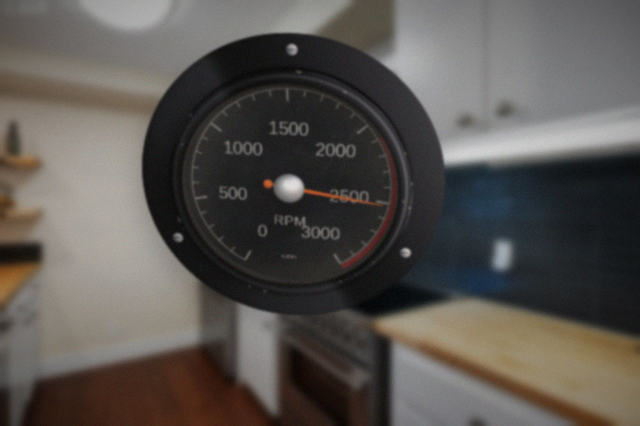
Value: 2500 rpm
